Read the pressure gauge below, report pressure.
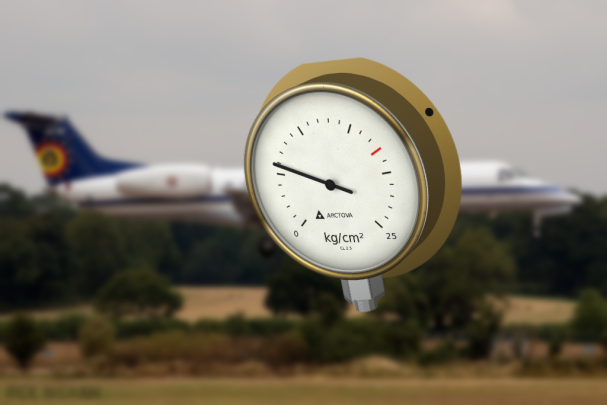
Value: 6 kg/cm²
